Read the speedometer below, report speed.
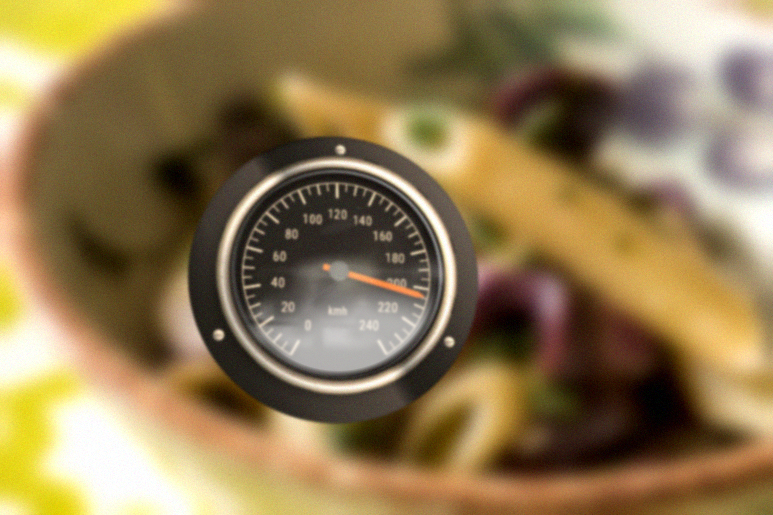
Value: 205 km/h
